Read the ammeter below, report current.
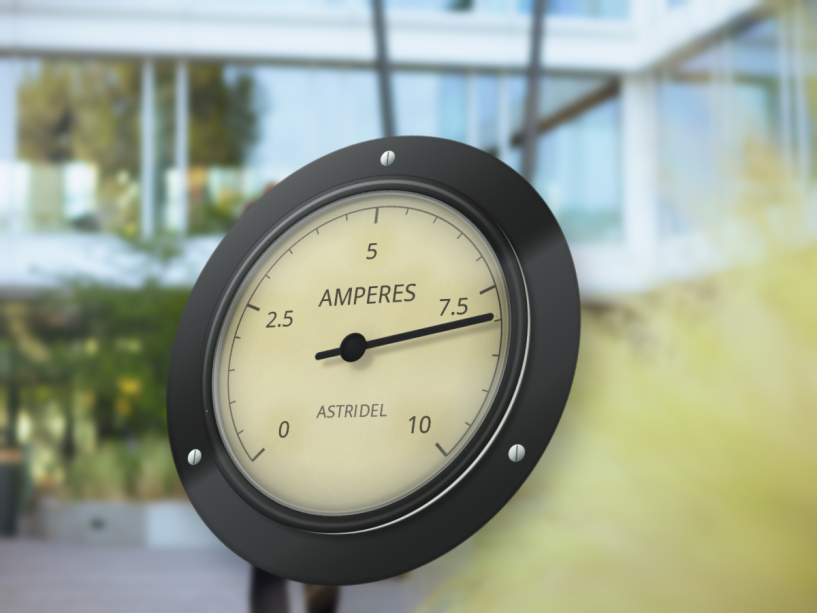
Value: 8 A
